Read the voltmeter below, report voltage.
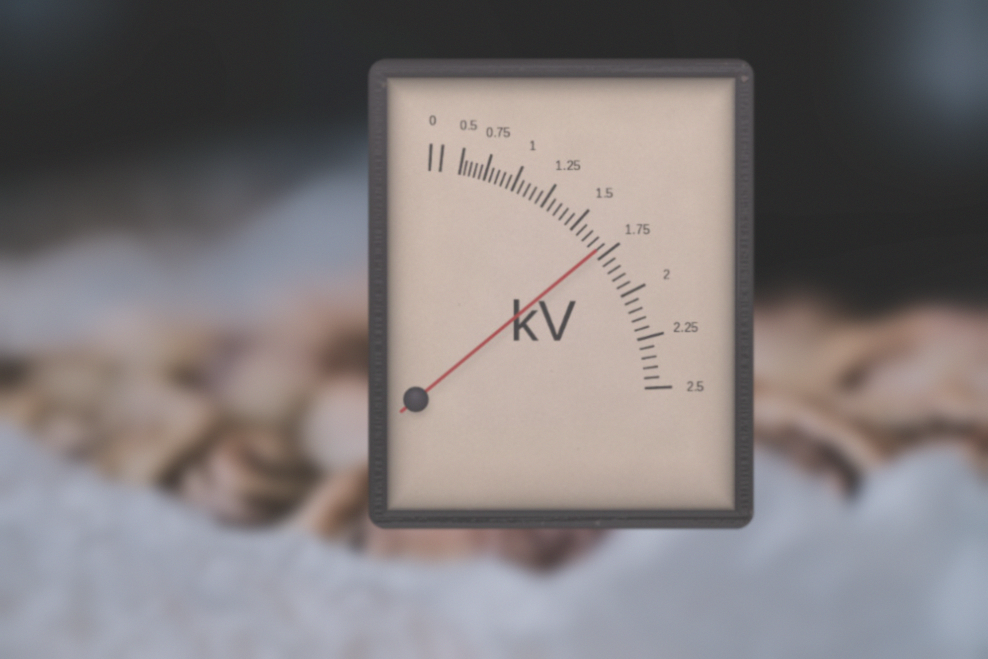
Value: 1.7 kV
